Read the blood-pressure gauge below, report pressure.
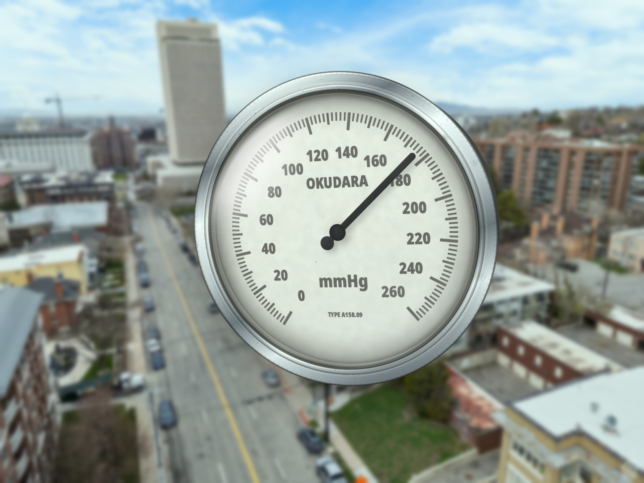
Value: 176 mmHg
